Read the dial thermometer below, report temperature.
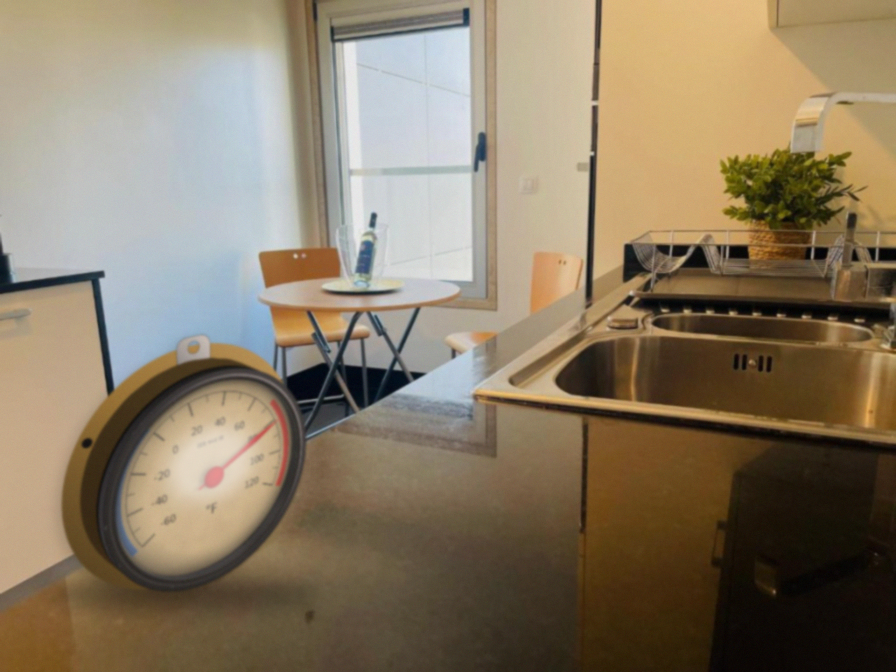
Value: 80 °F
